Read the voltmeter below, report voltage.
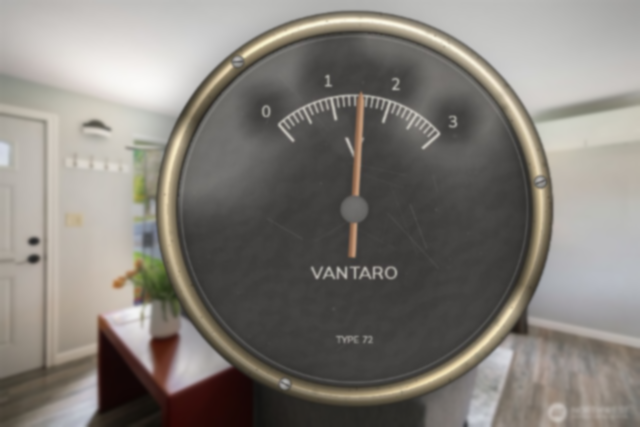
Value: 1.5 V
